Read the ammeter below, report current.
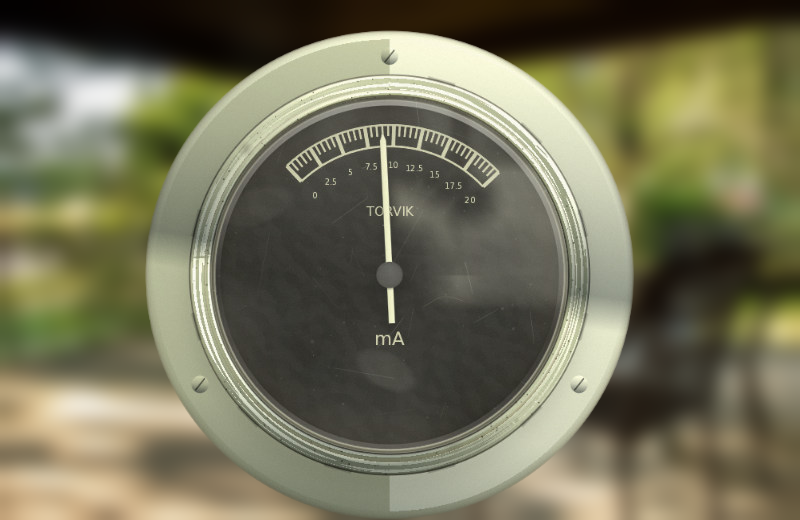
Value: 9 mA
